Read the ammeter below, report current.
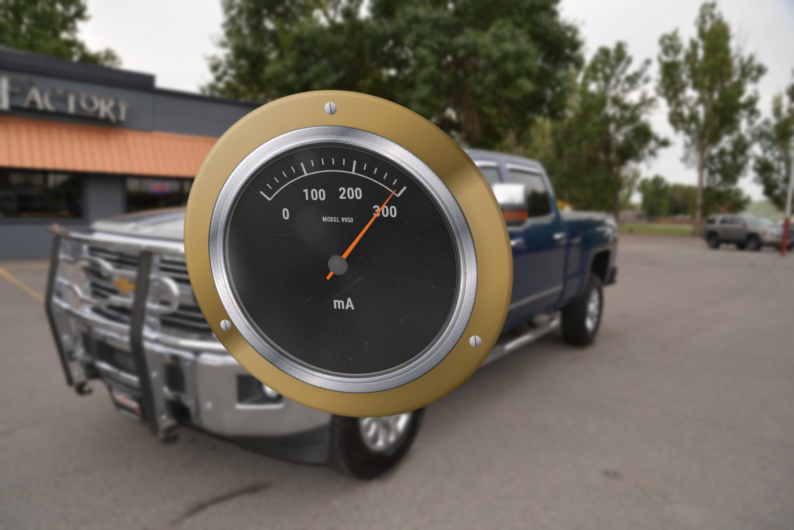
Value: 290 mA
